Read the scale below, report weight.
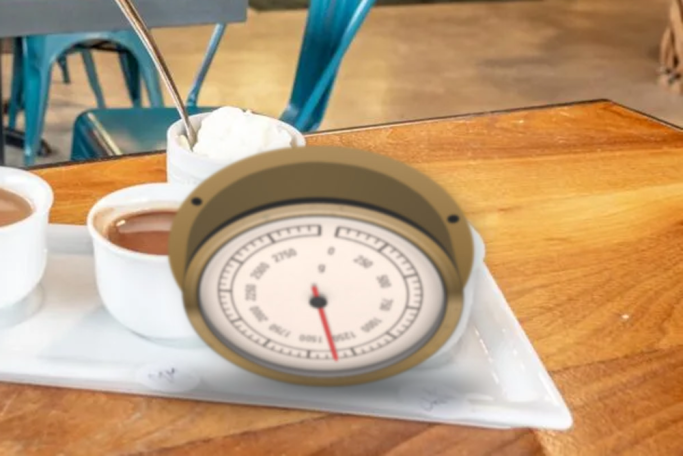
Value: 1350 g
